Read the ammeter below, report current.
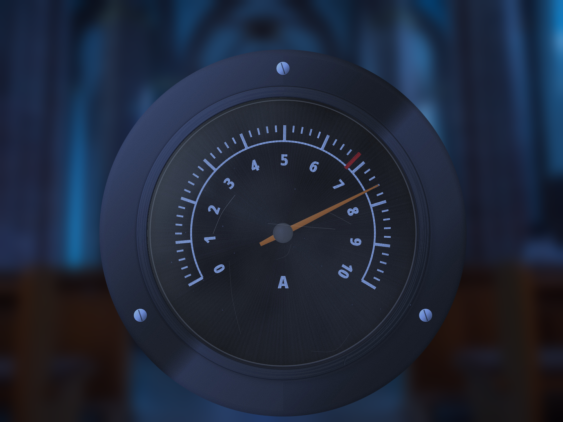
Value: 7.6 A
